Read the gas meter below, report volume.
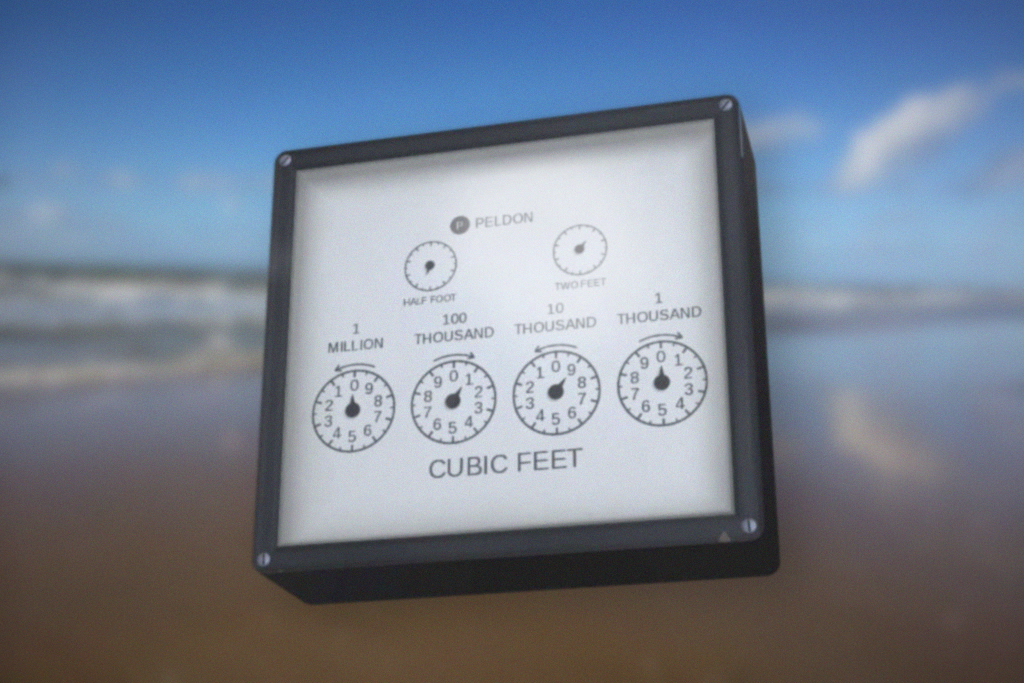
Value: 9000 ft³
